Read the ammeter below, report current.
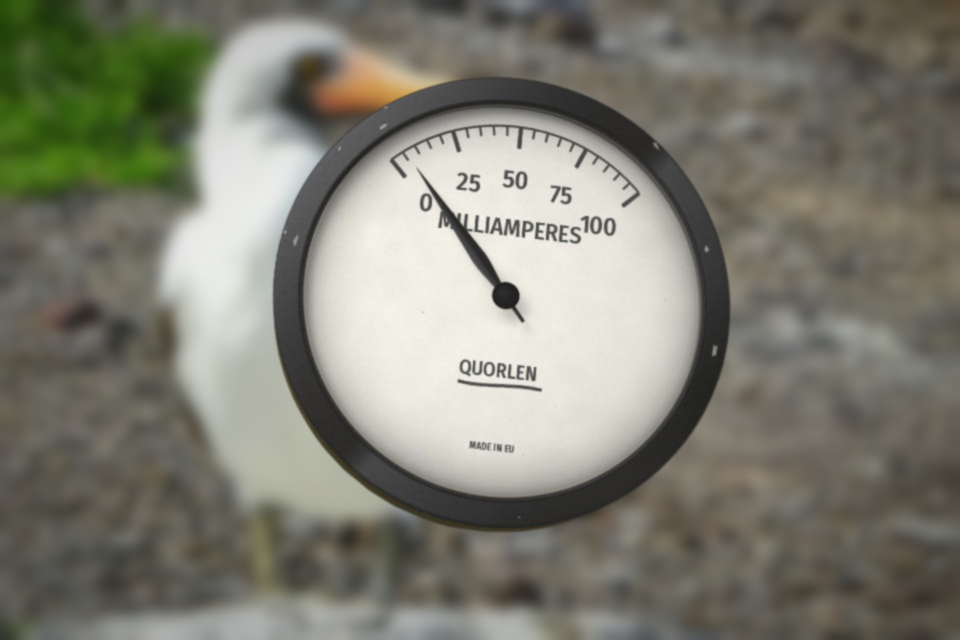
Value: 5 mA
